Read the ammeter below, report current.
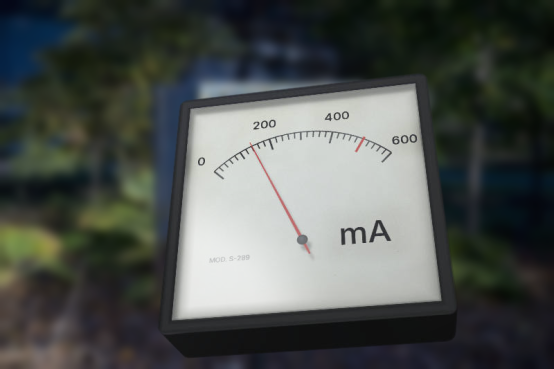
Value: 140 mA
